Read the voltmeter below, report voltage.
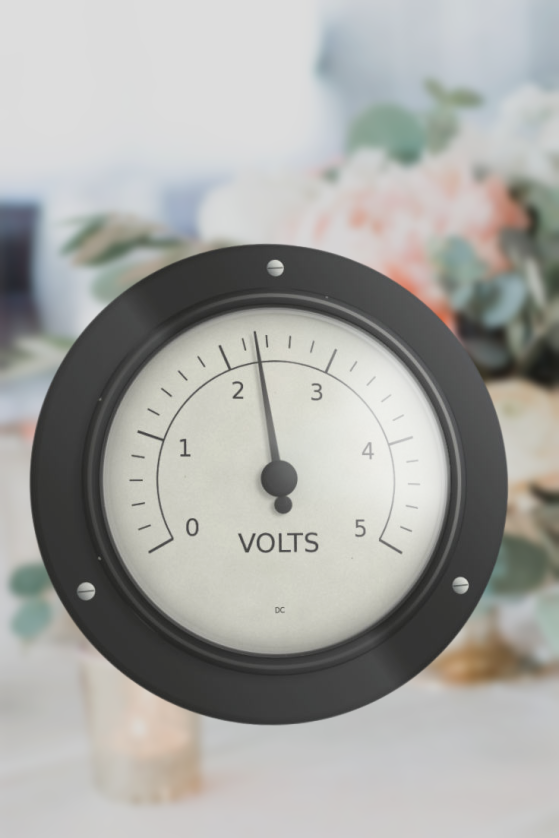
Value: 2.3 V
